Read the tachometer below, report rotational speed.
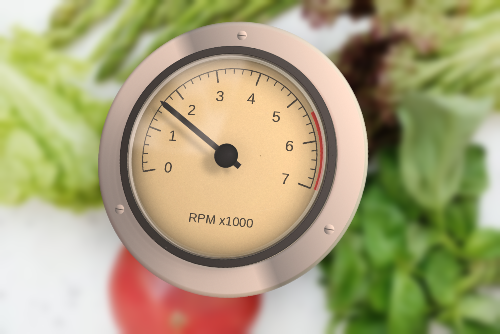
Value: 1600 rpm
